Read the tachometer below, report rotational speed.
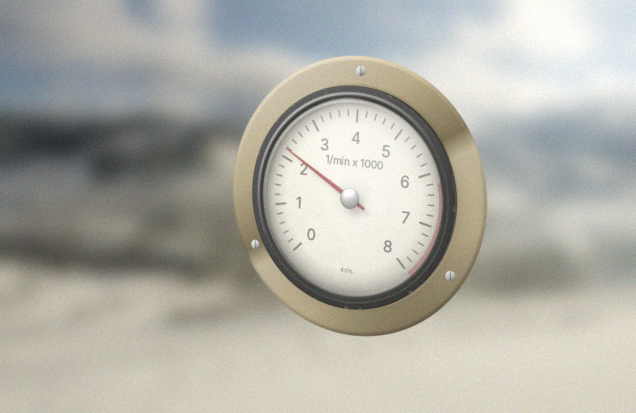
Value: 2200 rpm
